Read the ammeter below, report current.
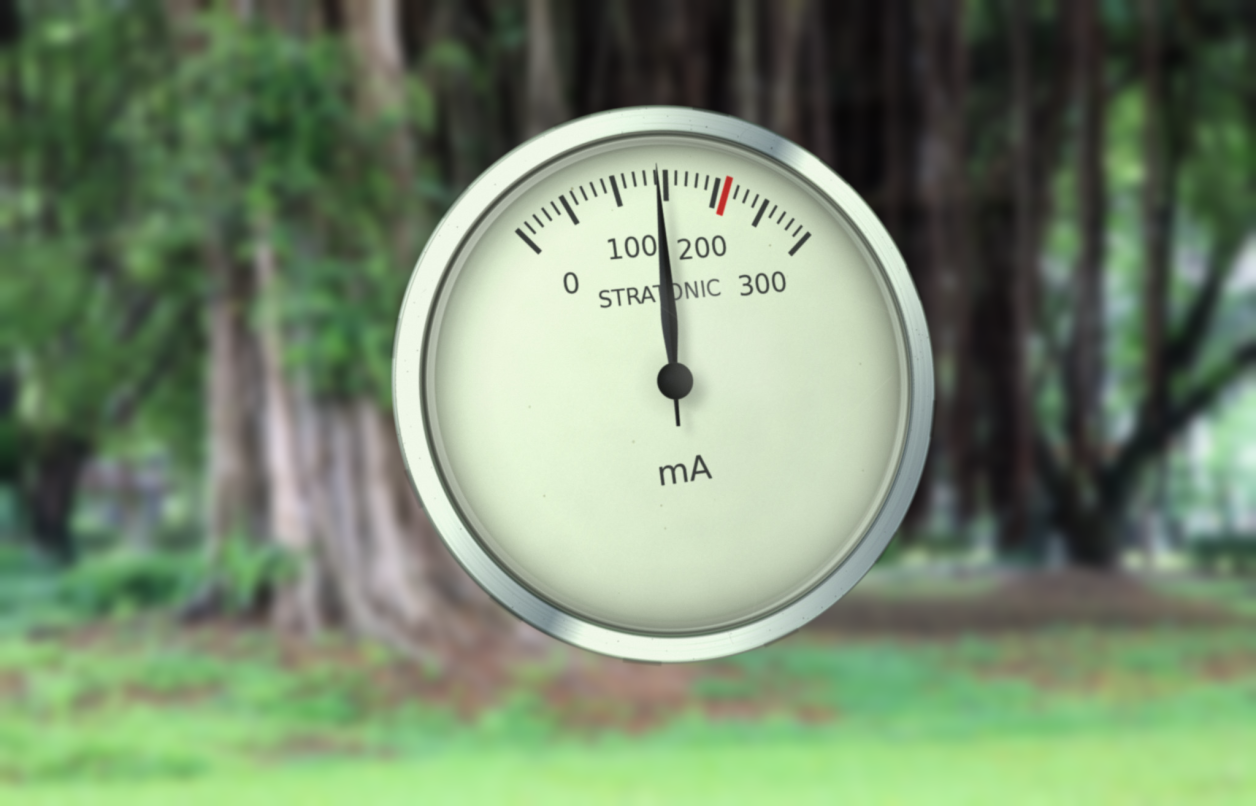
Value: 140 mA
